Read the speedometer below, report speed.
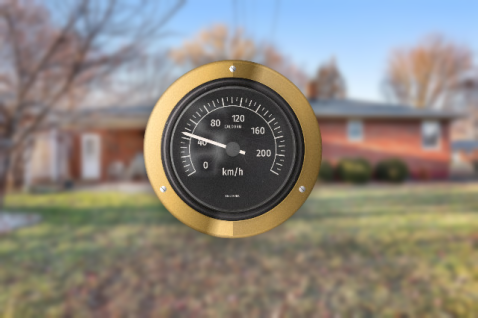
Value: 45 km/h
